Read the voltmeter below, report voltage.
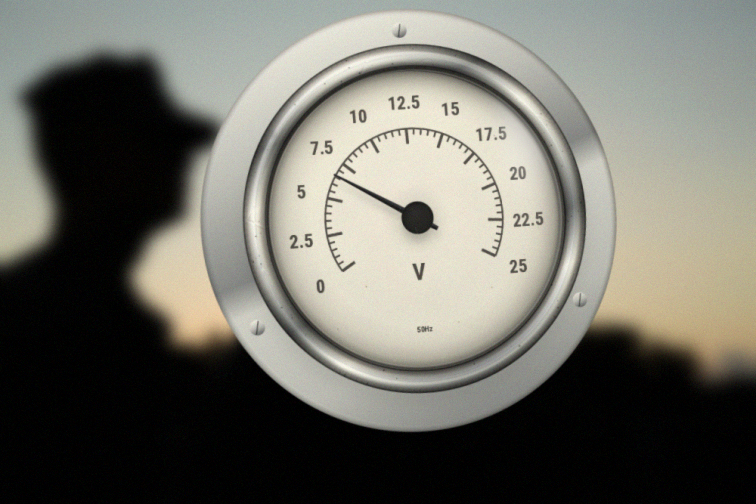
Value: 6.5 V
